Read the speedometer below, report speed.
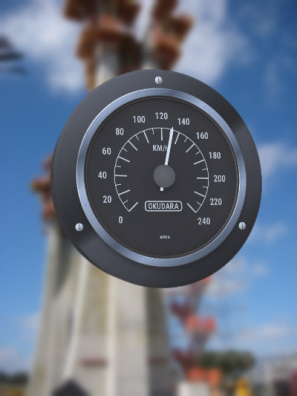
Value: 130 km/h
